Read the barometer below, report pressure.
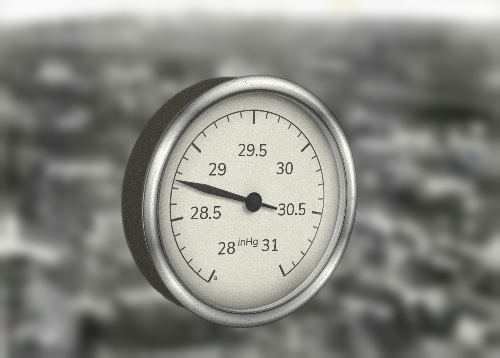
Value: 28.75 inHg
